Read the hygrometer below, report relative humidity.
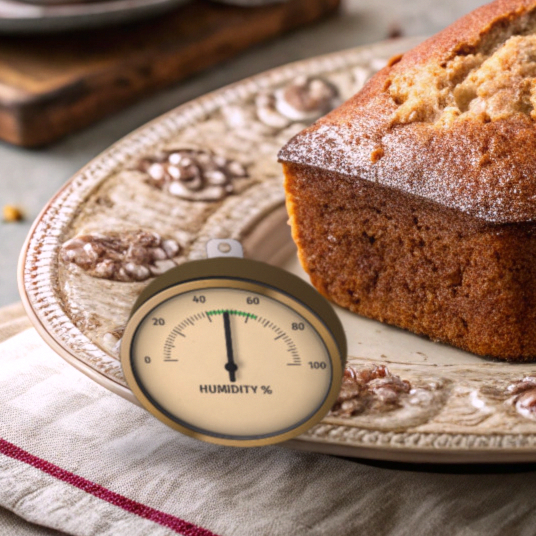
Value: 50 %
